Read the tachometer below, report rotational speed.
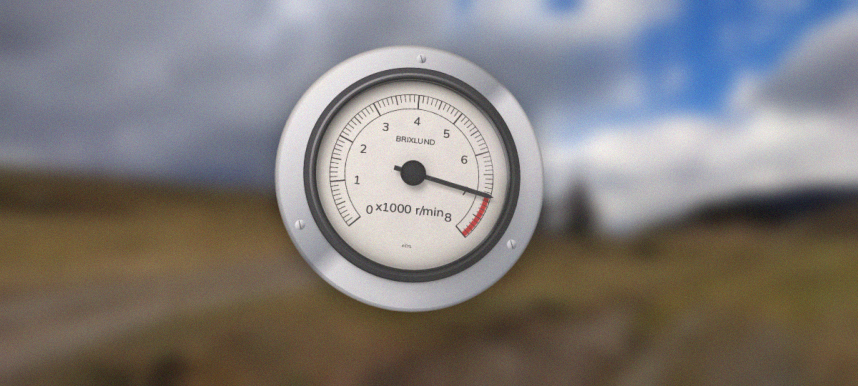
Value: 7000 rpm
